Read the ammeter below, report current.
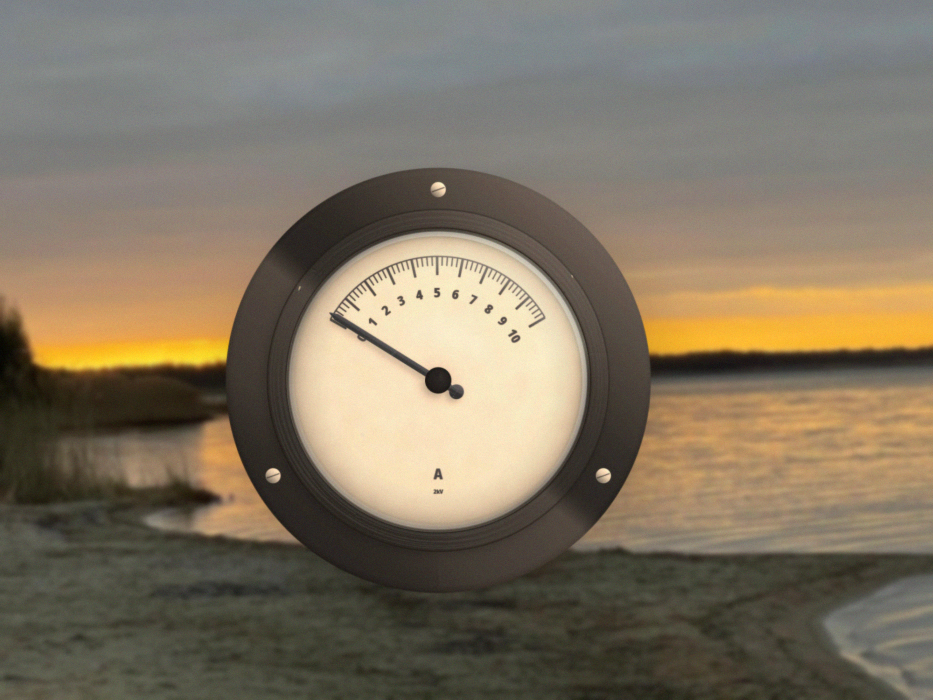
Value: 0.2 A
